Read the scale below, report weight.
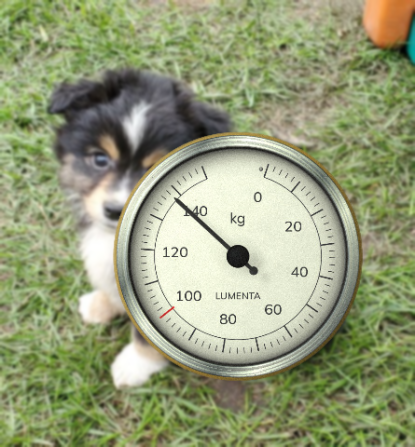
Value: 138 kg
